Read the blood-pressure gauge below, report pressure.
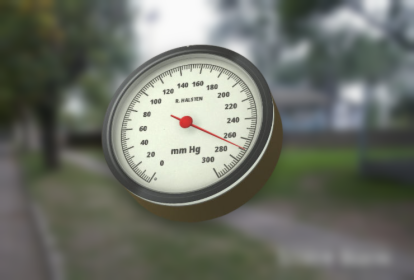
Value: 270 mmHg
